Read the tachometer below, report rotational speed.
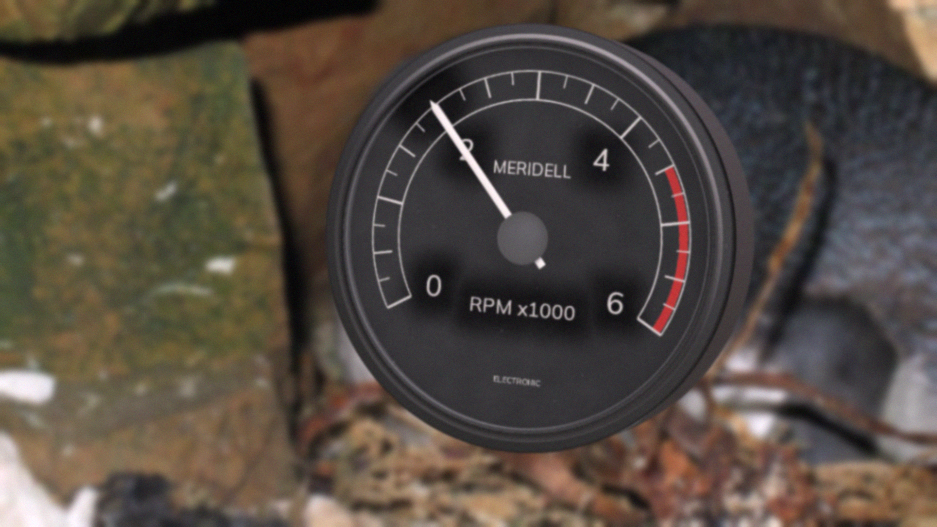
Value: 2000 rpm
